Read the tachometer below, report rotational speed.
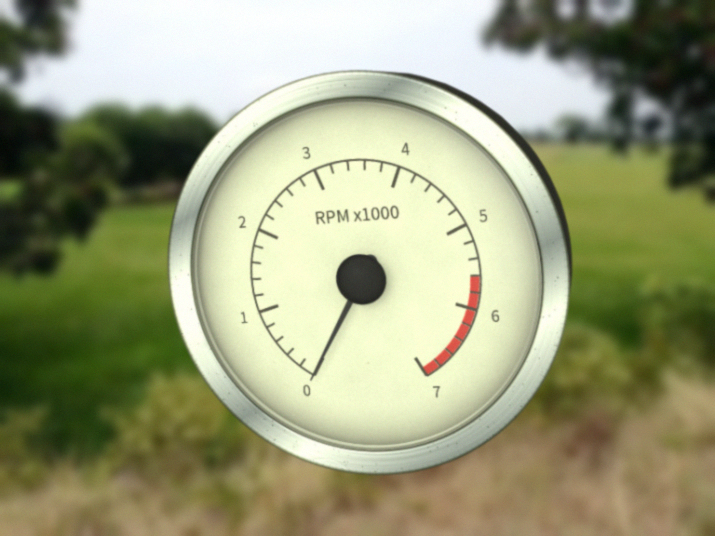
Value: 0 rpm
